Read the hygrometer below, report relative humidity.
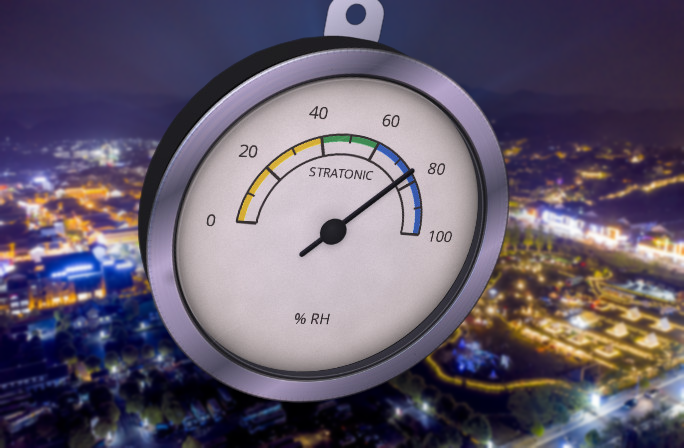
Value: 75 %
